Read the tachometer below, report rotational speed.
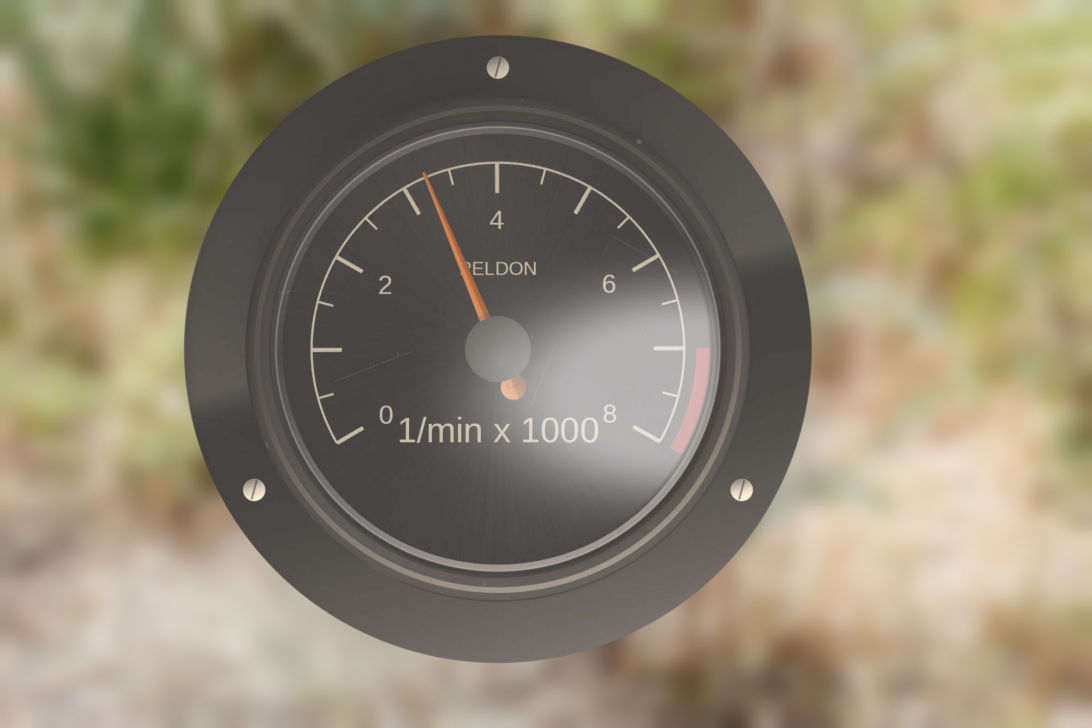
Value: 3250 rpm
